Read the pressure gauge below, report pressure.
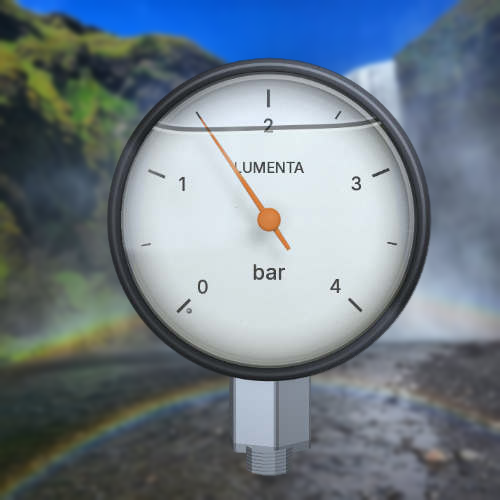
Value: 1.5 bar
